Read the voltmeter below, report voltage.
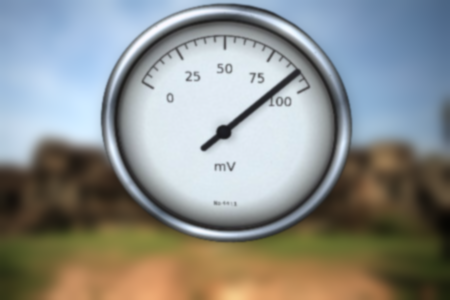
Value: 90 mV
